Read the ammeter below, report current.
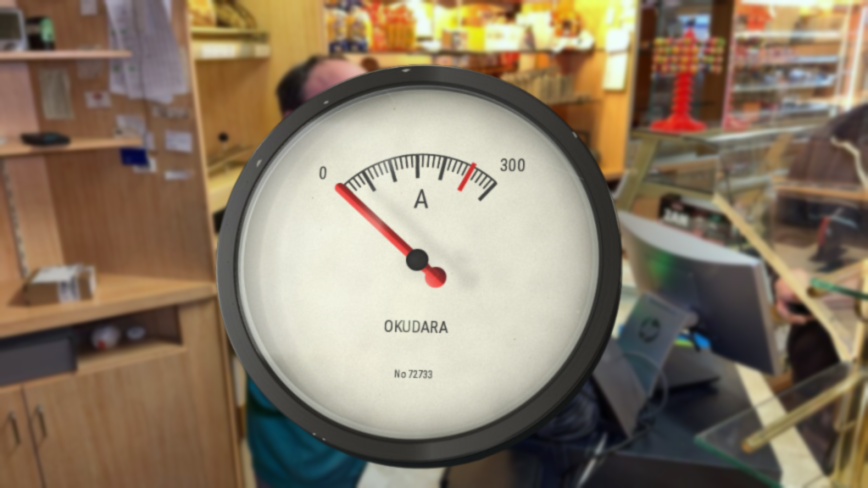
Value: 0 A
